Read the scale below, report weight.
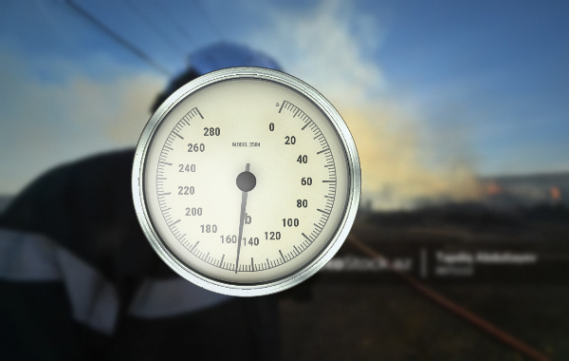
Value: 150 lb
